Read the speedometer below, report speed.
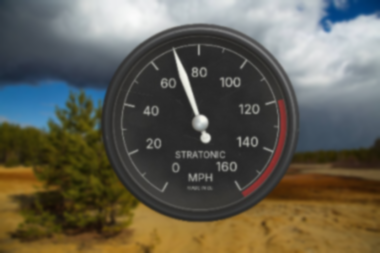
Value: 70 mph
